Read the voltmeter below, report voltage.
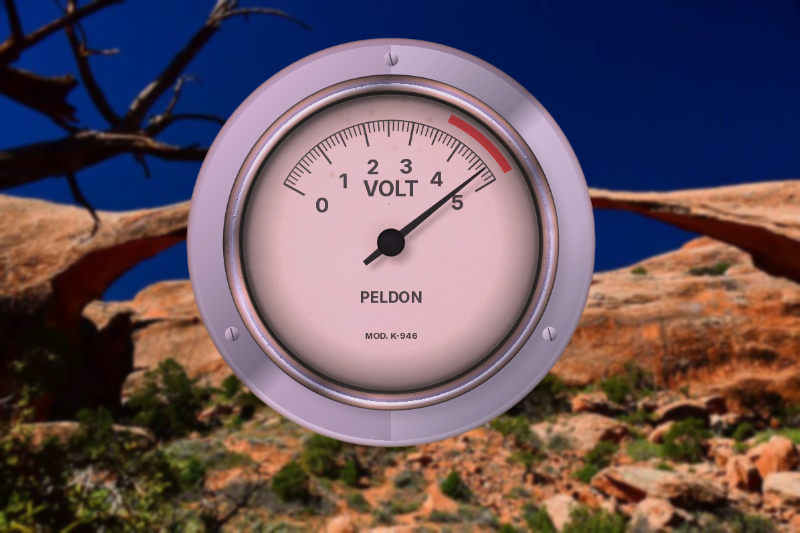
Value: 4.7 V
